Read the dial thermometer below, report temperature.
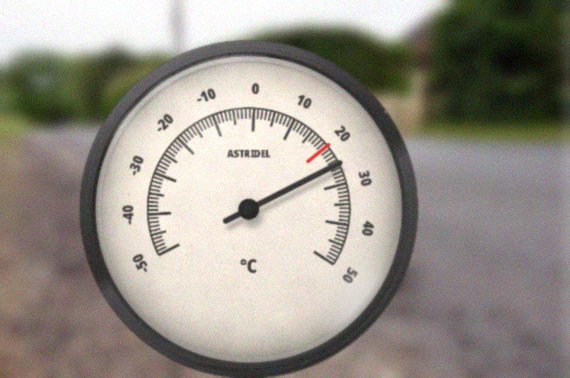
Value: 25 °C
